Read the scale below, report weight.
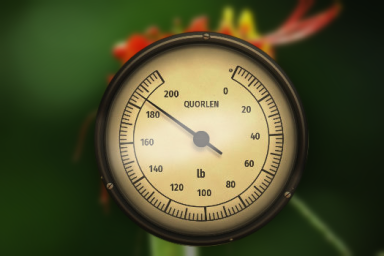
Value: 186 lb
